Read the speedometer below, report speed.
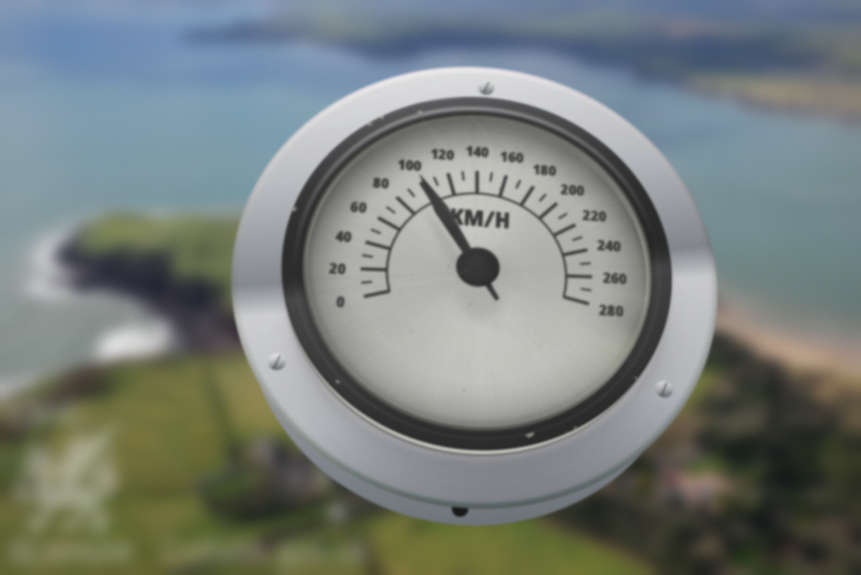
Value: 100 km/h
